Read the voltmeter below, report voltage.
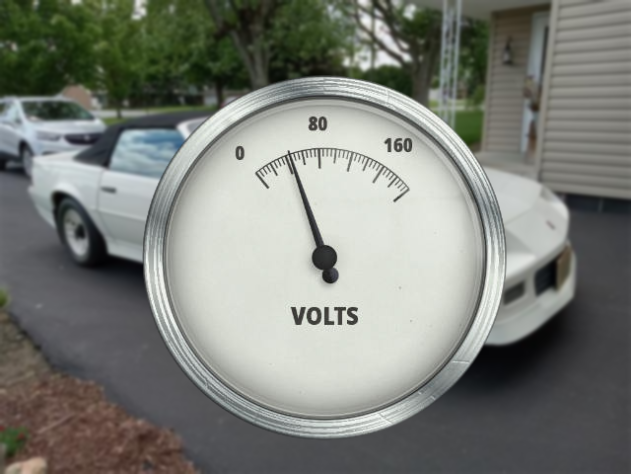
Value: 45 V
